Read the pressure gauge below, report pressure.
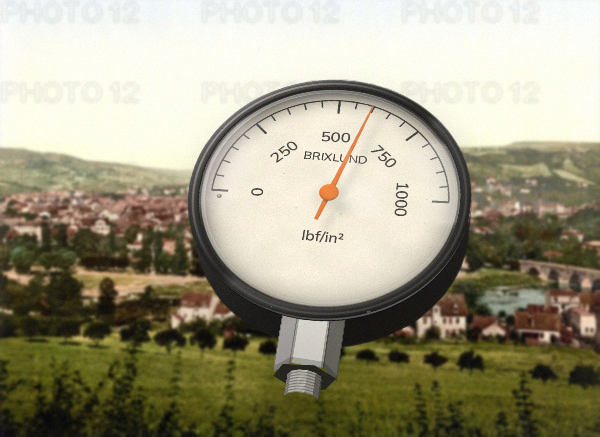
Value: 600 psi
